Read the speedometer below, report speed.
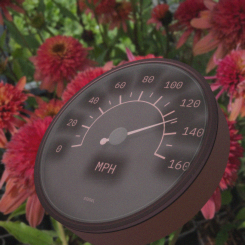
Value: 130 mph
